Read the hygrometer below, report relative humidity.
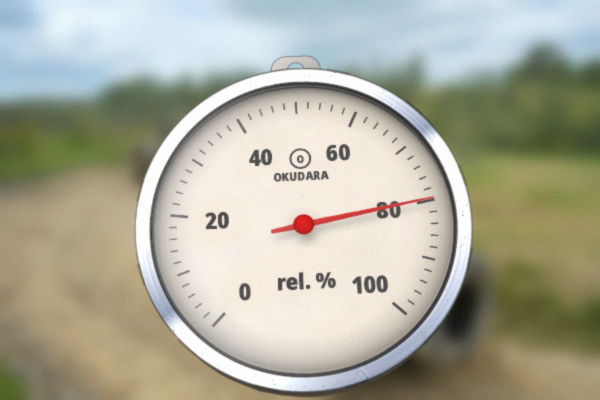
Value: 80 %
